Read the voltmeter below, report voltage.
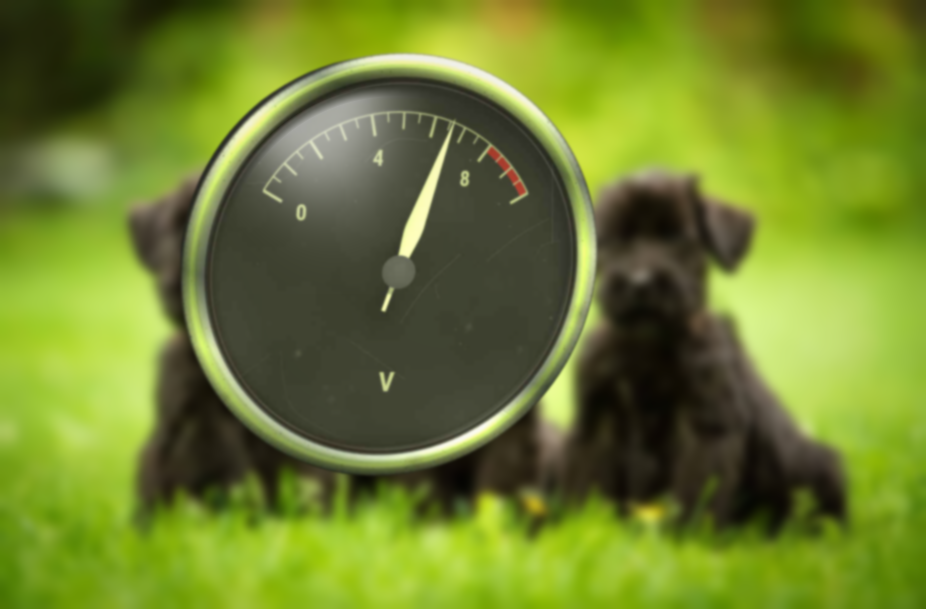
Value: 6.5 V
